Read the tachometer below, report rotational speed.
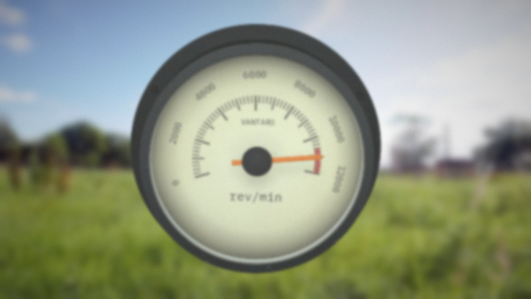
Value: 11000 rpm
